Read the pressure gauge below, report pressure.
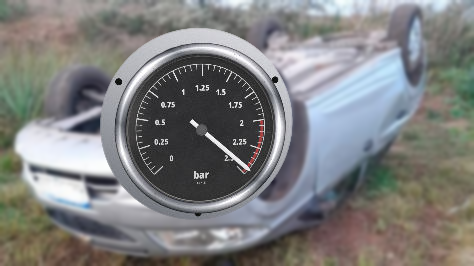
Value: 2.45 bar
